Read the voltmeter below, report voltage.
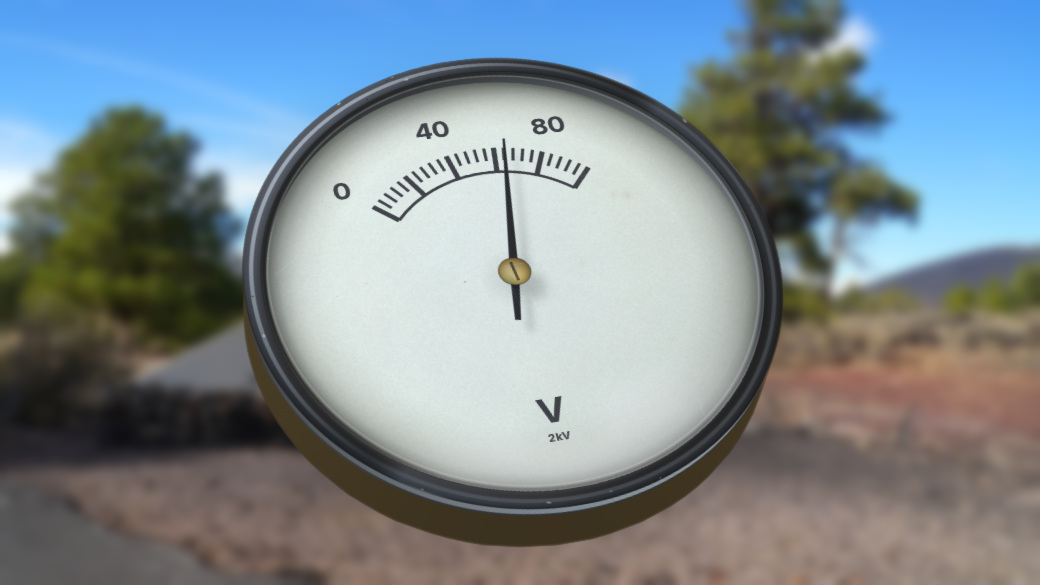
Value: 64 V
